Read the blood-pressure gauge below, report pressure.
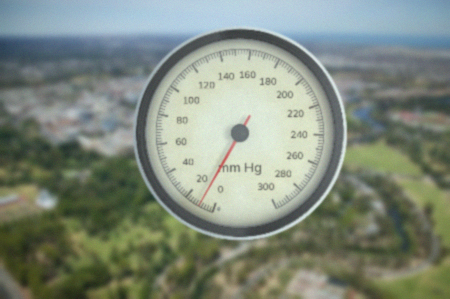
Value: 10 mmHg
